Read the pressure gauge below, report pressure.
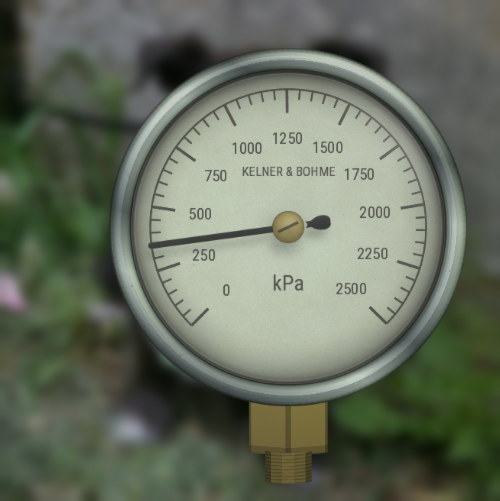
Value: 350 kPa
